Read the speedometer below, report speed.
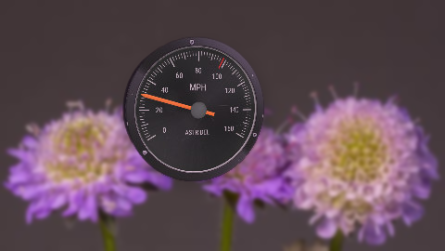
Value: 30 mph
